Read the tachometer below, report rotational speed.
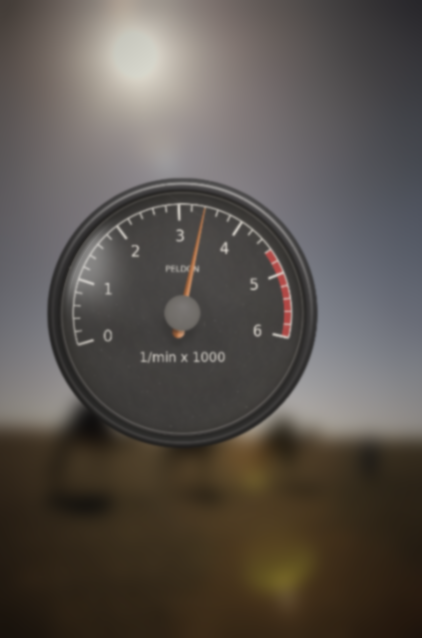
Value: 3400 rpm
